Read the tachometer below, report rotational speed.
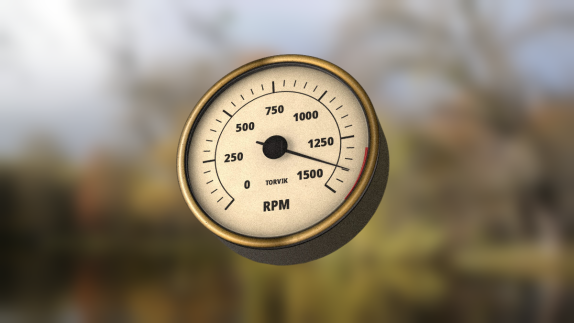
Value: 1400 rpm
